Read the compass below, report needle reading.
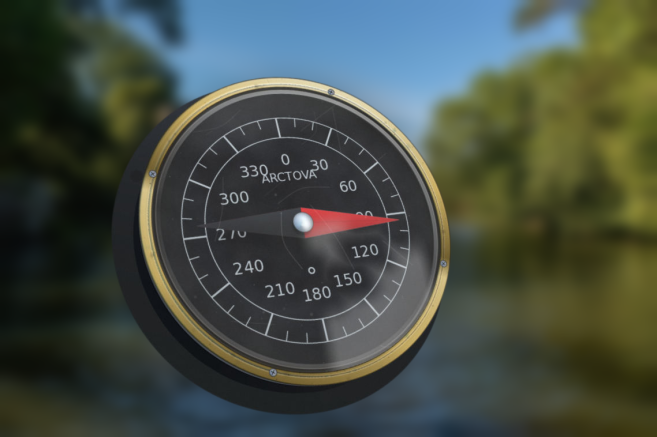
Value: 95 °
